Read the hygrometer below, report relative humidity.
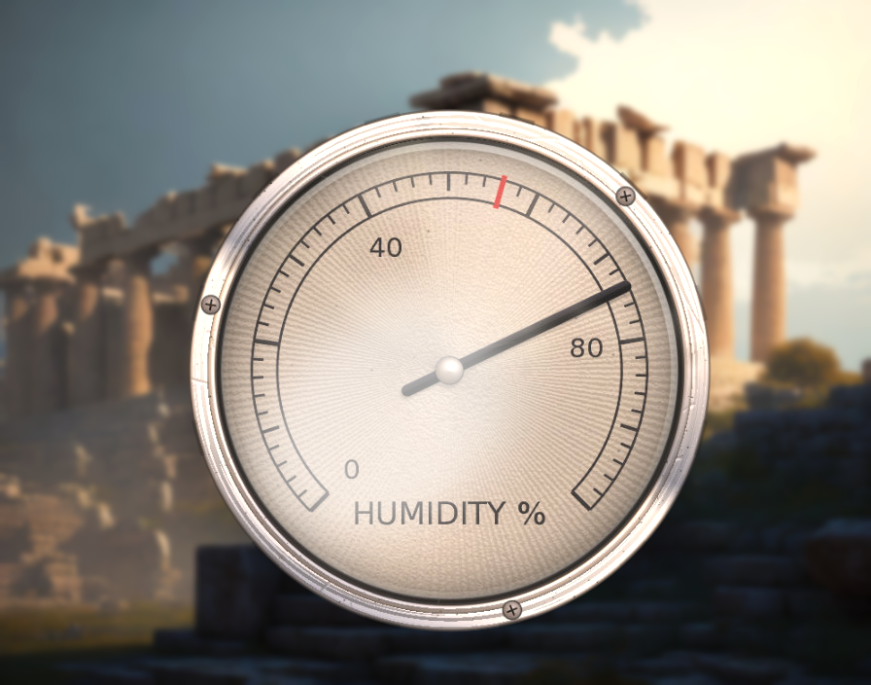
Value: 74 %
